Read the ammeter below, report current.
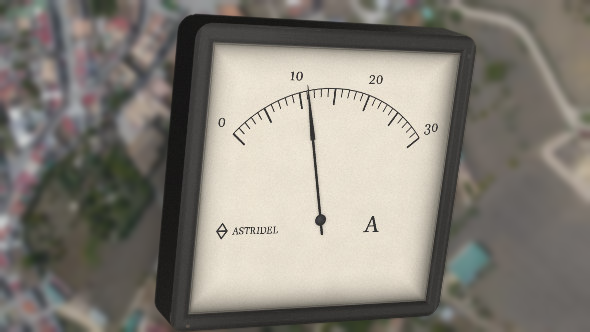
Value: 11 A
